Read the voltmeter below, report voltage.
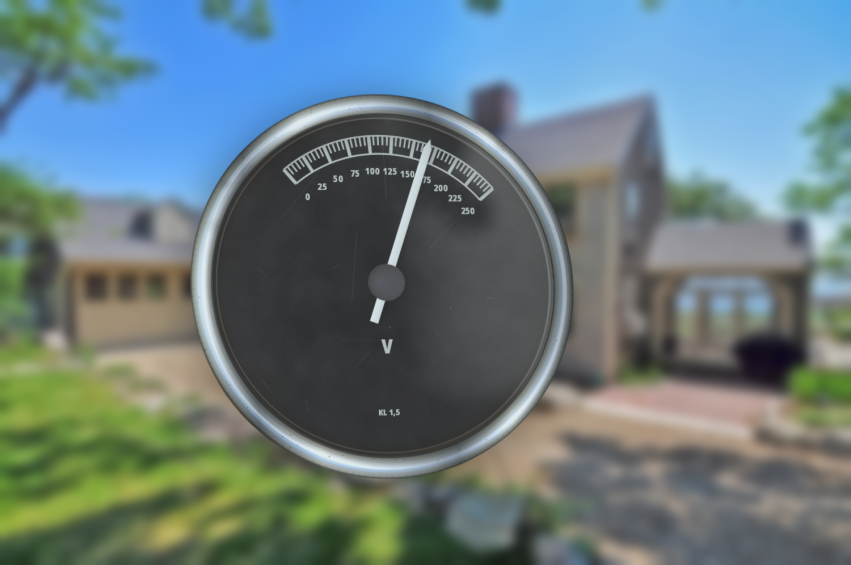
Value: 165 V
